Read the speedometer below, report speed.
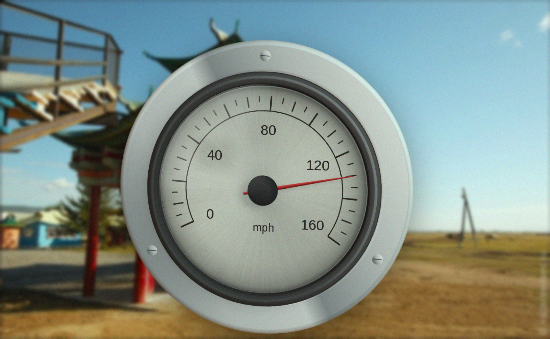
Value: 130 mph
